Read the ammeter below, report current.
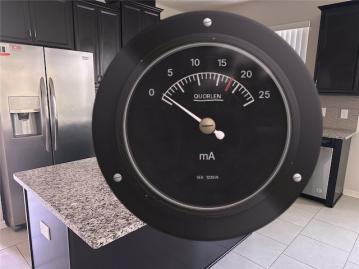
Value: 1 mA
